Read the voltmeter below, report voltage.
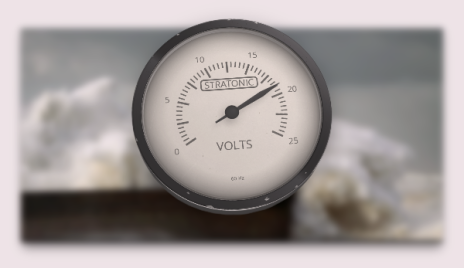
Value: 19 V
